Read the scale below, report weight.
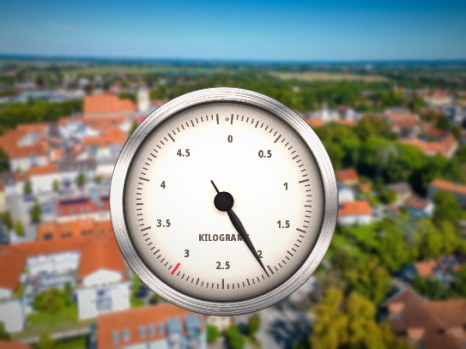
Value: 2.05 kg
